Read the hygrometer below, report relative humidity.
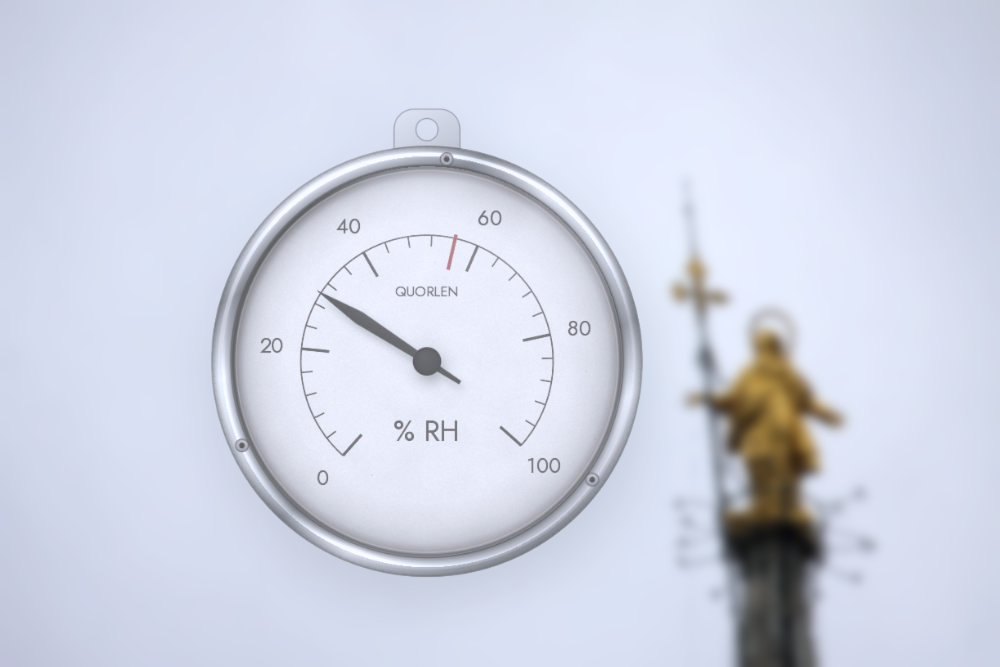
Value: 30 %
